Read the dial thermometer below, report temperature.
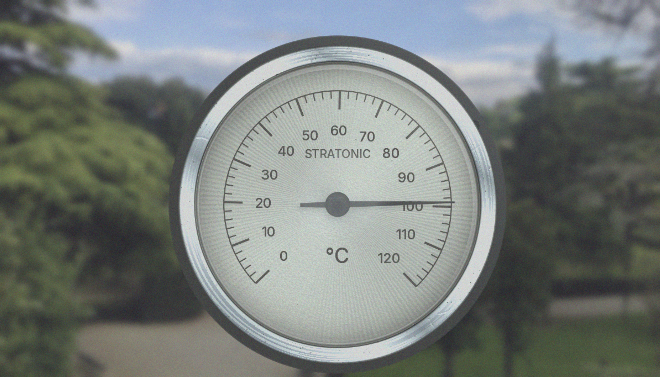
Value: 99 °C
